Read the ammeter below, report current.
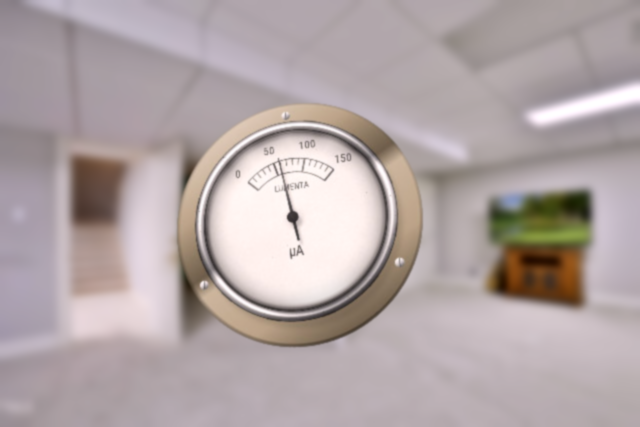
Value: 60 µA
